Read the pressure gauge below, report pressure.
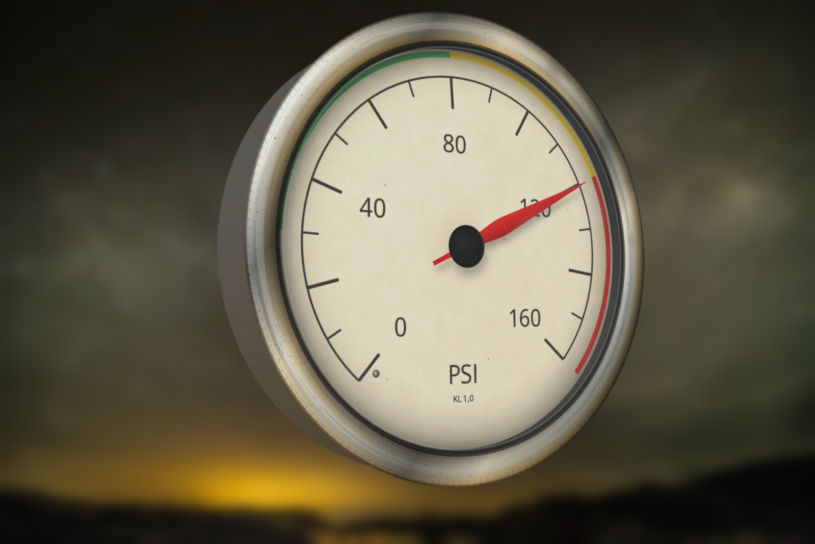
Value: 120 psi
